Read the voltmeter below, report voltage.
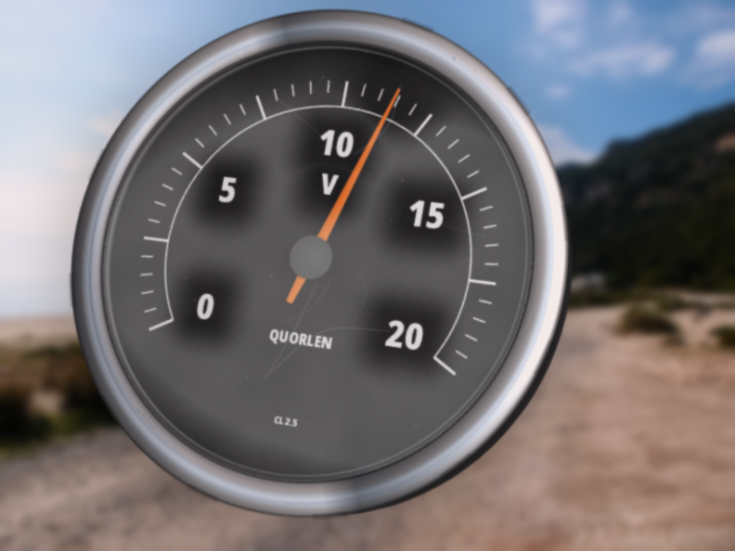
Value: 11.5 V
